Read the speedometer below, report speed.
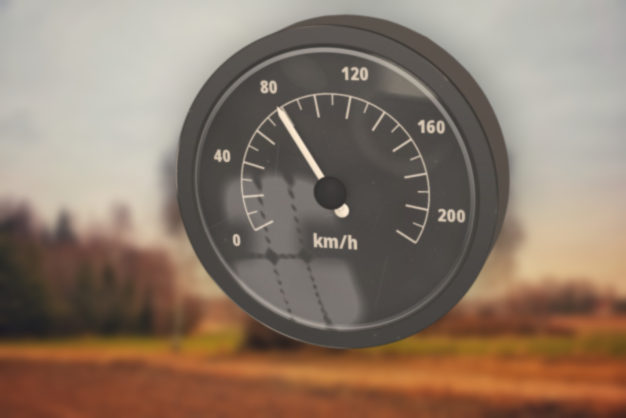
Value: 80 km/h
